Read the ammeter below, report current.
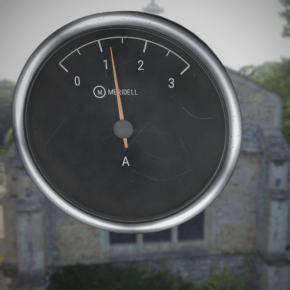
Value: 1.25 A
